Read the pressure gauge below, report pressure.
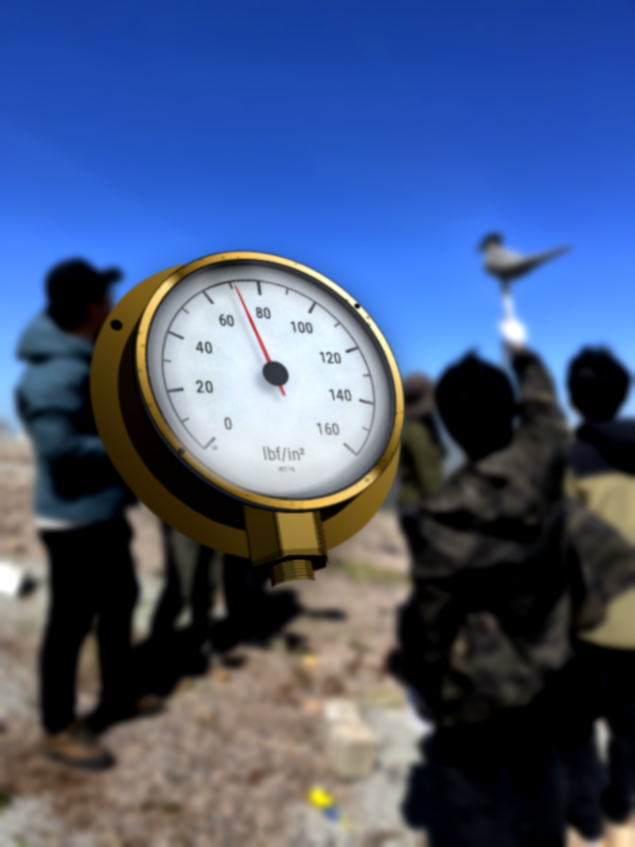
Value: 70 psi
